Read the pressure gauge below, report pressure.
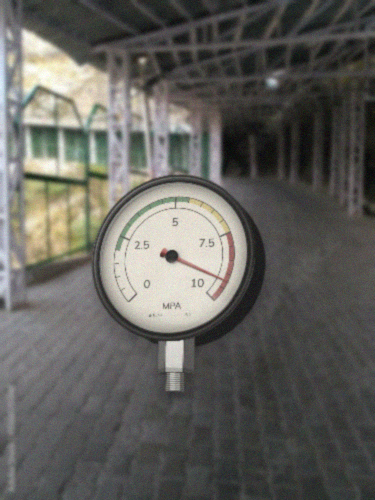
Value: 9.25 MPa
